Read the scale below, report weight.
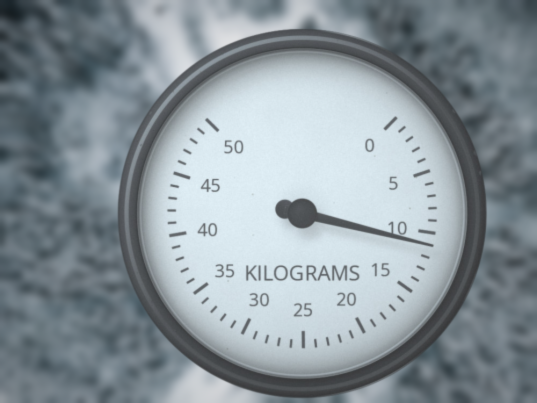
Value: 11 kg
